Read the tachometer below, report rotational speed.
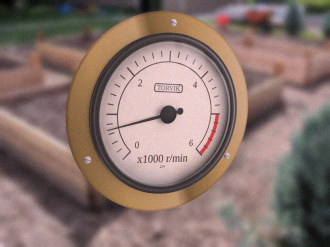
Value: 700 rpm
